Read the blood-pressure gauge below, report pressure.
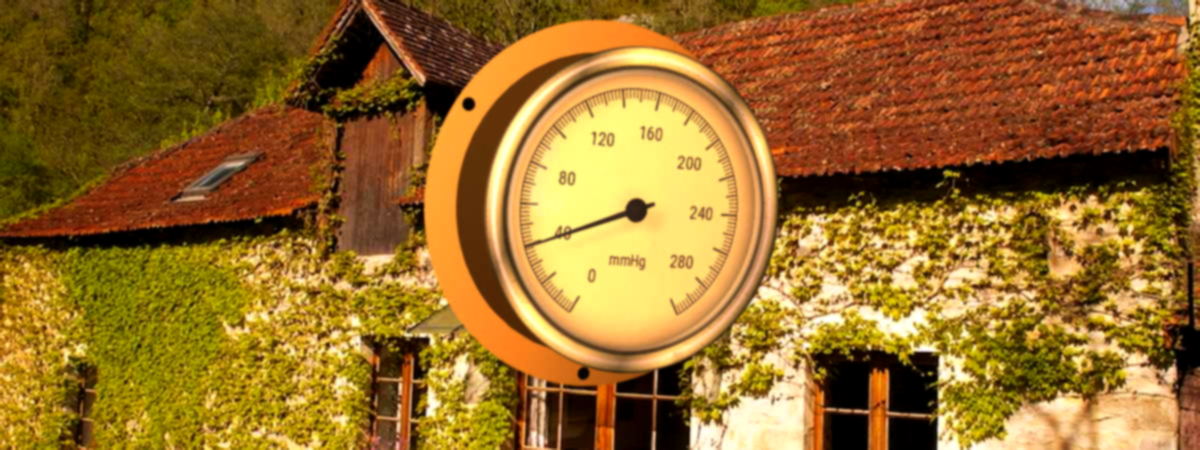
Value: 40 mmHg
